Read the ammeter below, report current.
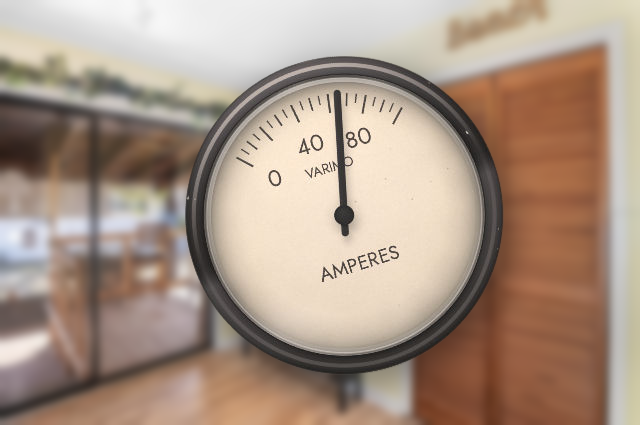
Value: 65 A
